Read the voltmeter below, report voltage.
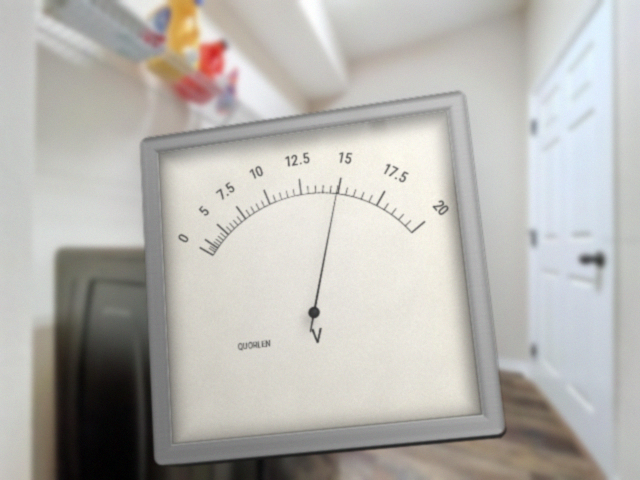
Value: 15 V
